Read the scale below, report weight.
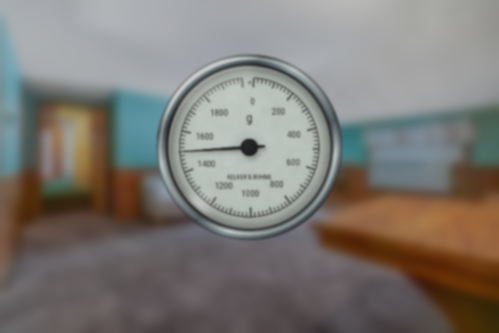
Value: 1500 g
